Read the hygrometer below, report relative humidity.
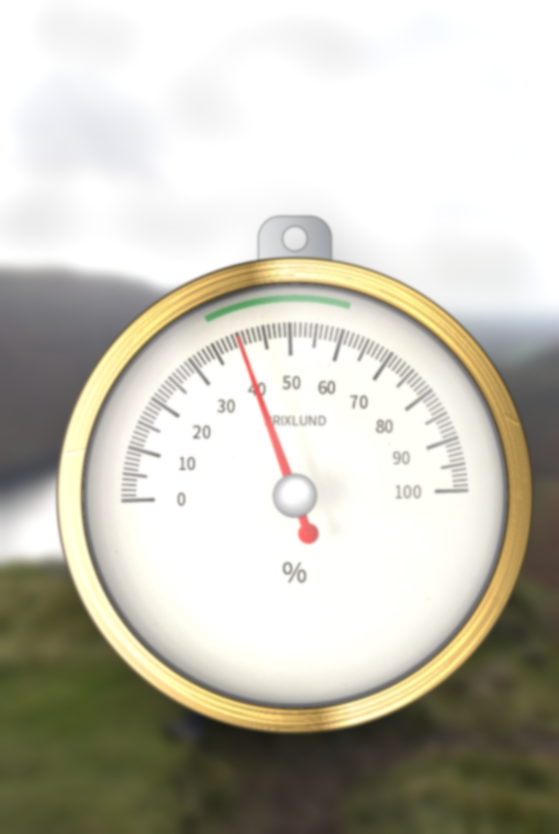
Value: 40 %
